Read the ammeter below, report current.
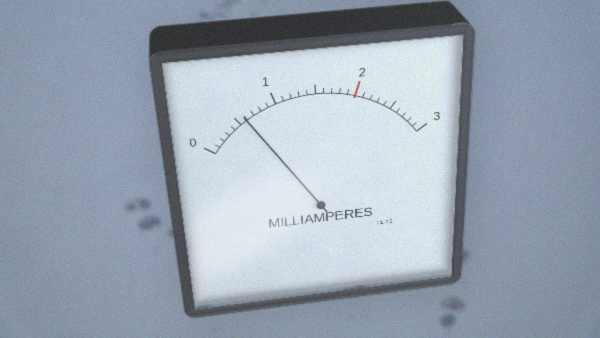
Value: 0.6 mA
